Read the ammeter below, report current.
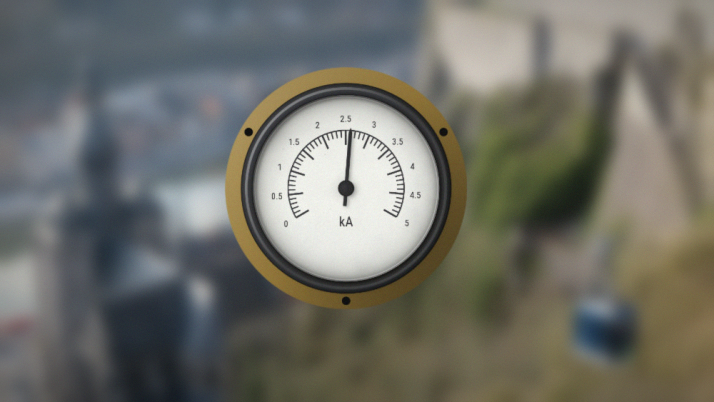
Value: 2.6 kA
